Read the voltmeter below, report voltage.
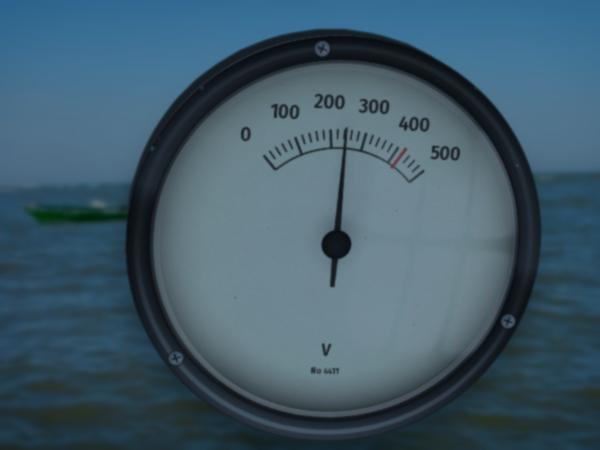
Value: 240 V
